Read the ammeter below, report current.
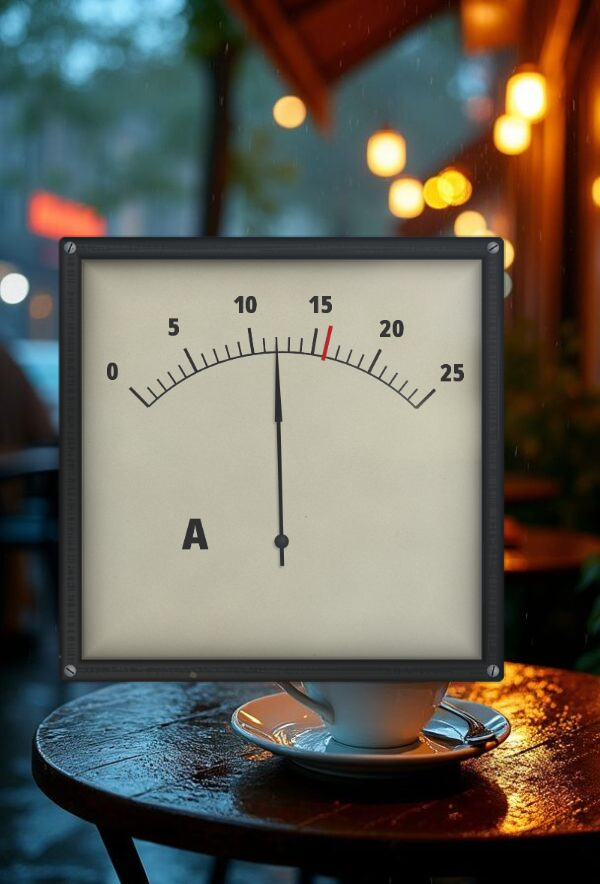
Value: 12 A
